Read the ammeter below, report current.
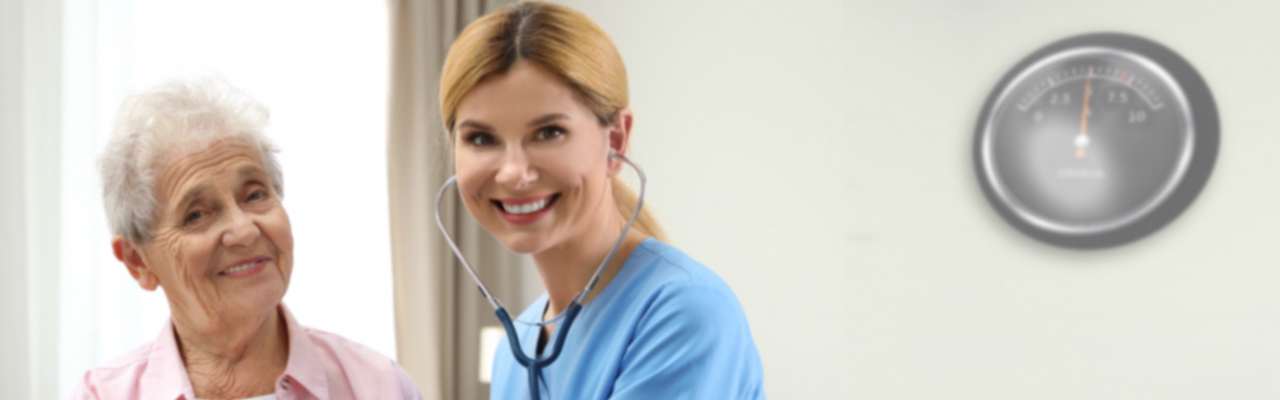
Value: 5 A
